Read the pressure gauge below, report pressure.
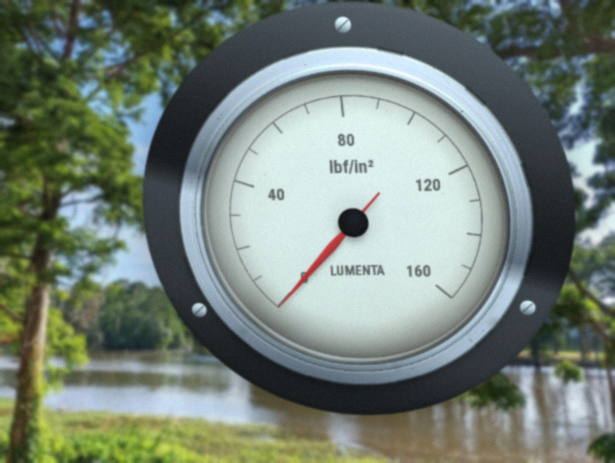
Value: 0 psi
